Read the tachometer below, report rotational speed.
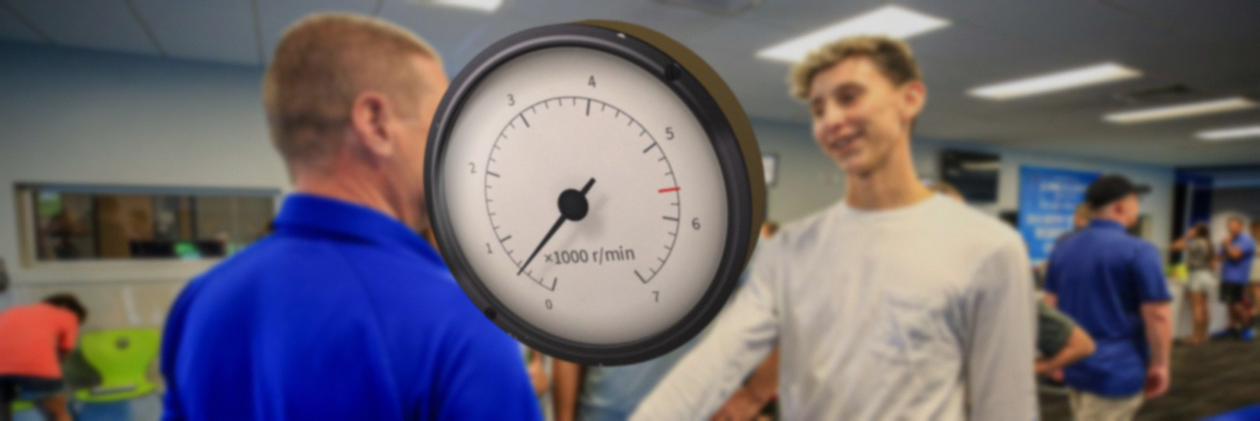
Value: 500 rpm
